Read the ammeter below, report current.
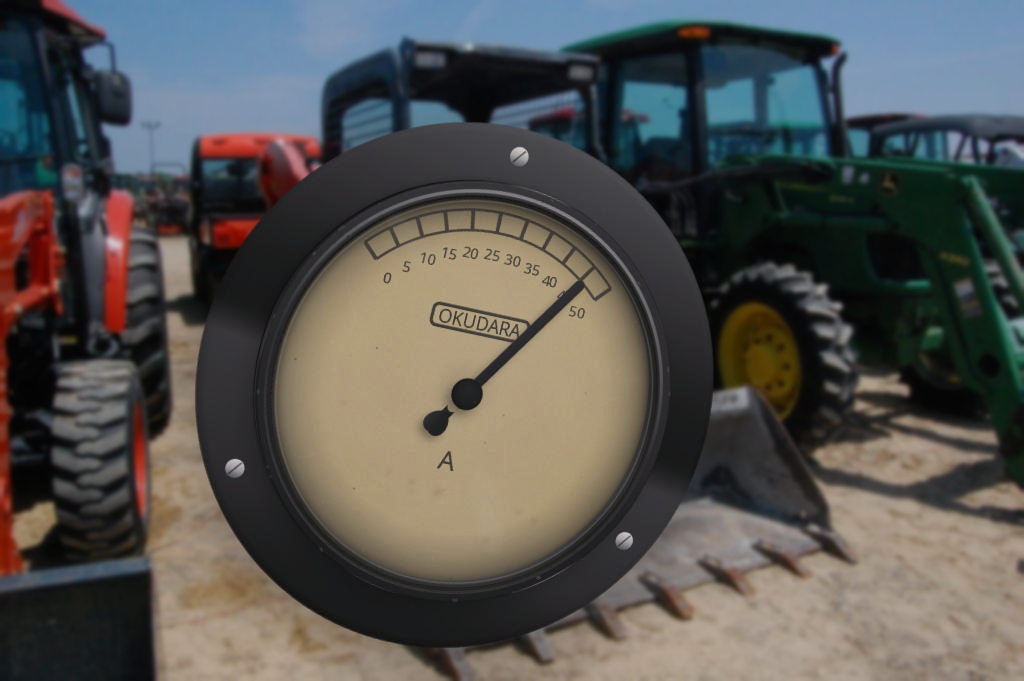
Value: 45 A
